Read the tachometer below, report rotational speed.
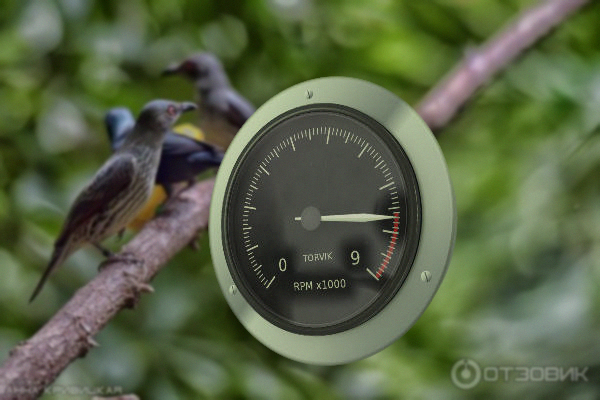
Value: 7700 rpm
